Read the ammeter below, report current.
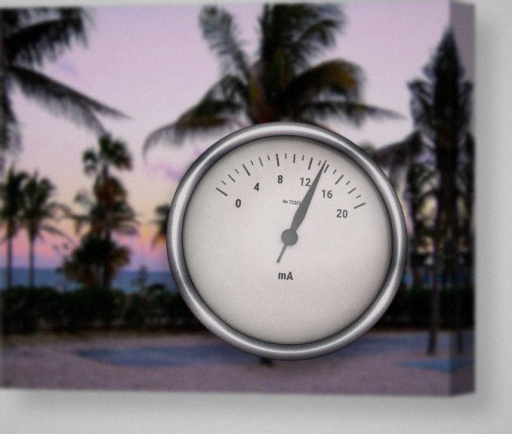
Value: 13.5 mA
